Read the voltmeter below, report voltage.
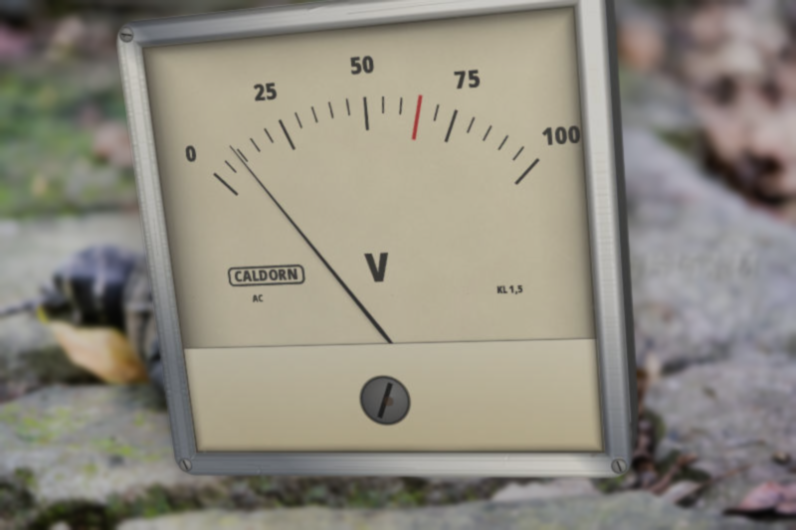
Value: 10 V
